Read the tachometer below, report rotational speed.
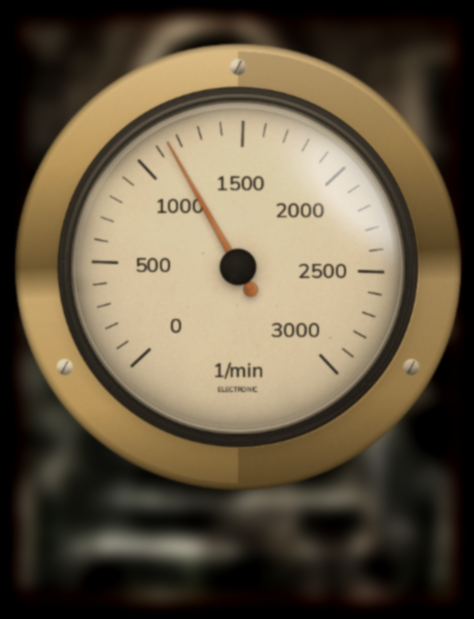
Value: 1150 rpm
